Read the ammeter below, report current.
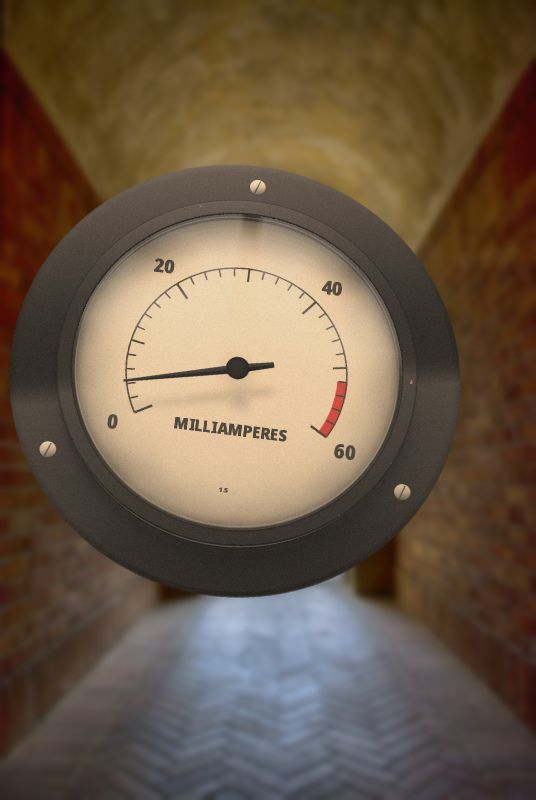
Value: 4 mA
